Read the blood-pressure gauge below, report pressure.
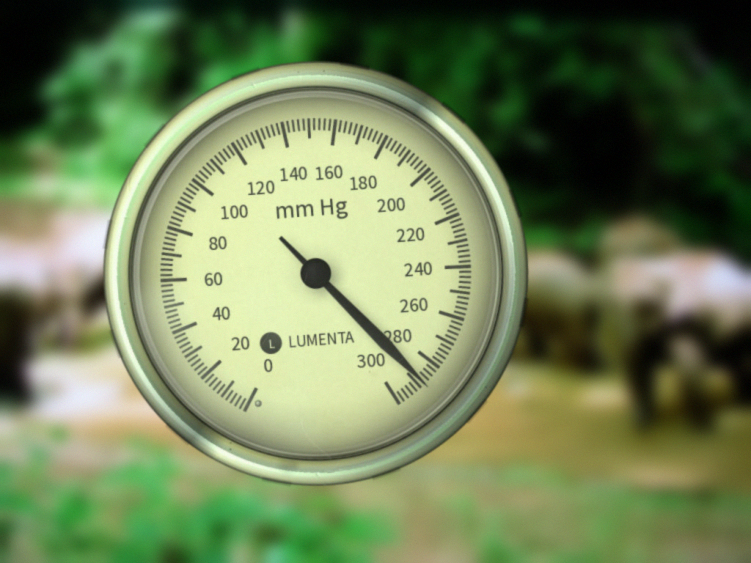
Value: 288 mmHg
